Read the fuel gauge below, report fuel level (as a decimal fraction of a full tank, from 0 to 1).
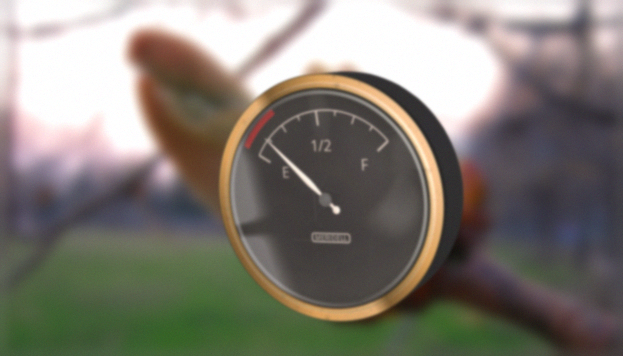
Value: 0.125
